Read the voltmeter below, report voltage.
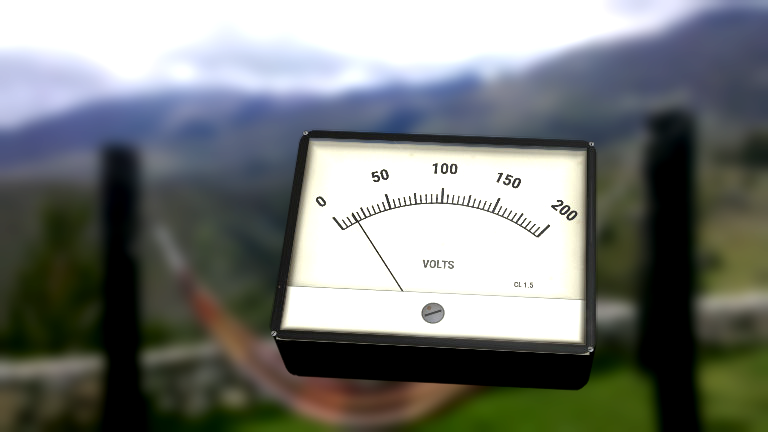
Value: 15 V
